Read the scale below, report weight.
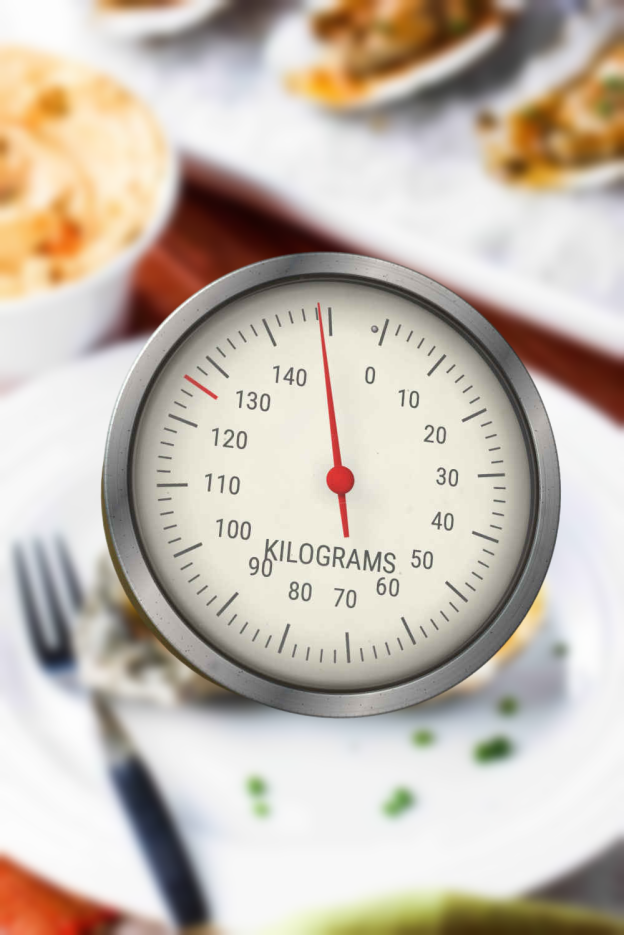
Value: 148 kg
